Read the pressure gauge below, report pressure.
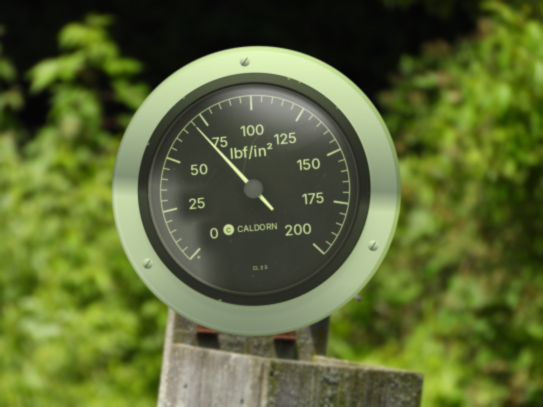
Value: 70 psi
